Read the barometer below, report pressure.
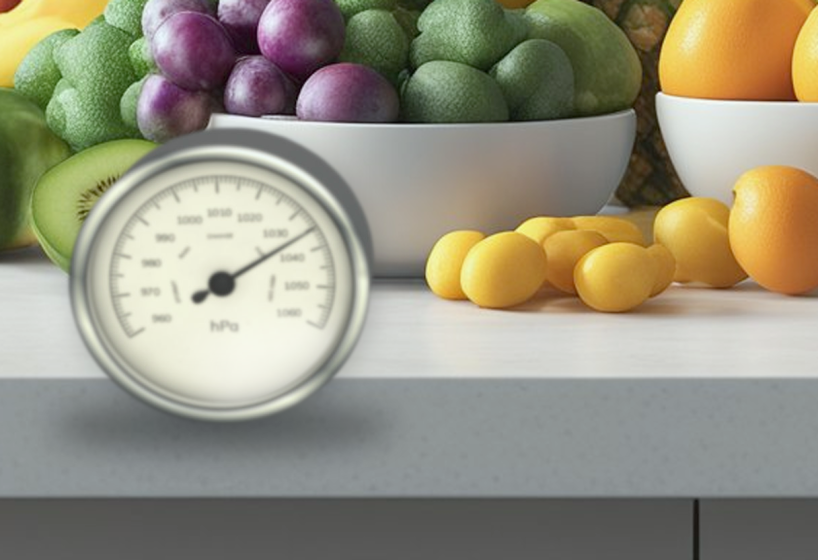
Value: 1035 hPa
